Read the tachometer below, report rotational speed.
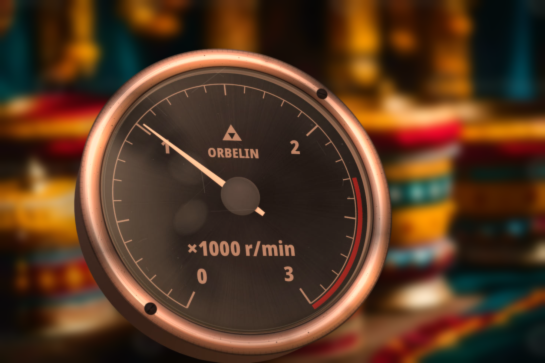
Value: 1000 rpm
